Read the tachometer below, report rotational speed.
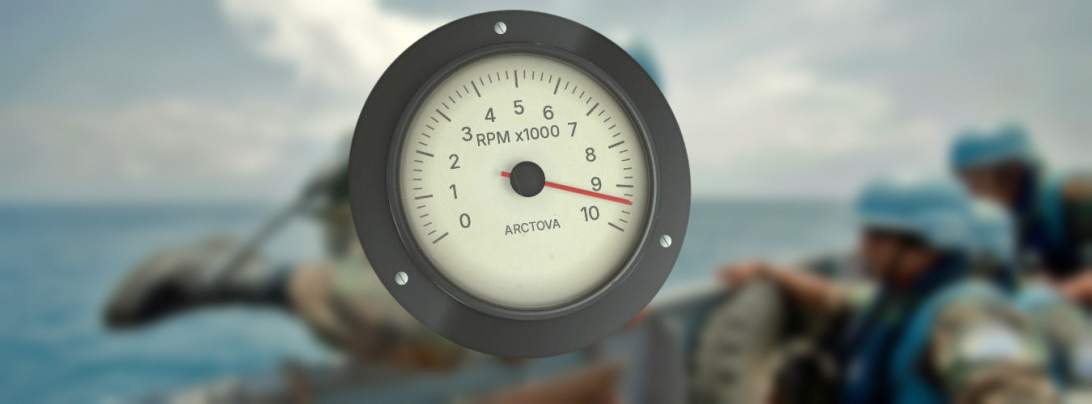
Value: 9400 rpm
